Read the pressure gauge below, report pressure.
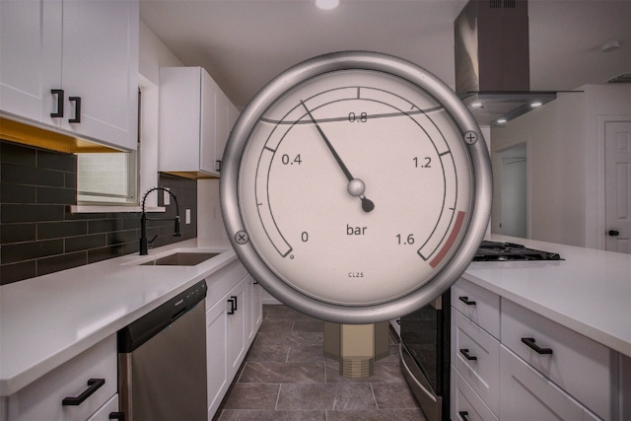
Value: 0.6 bar
